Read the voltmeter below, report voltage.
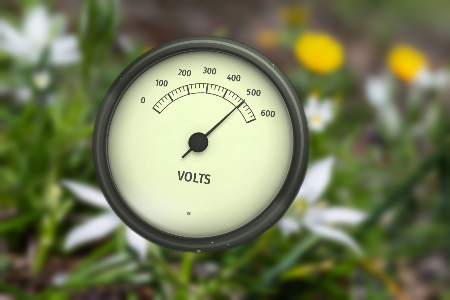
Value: 500 V
